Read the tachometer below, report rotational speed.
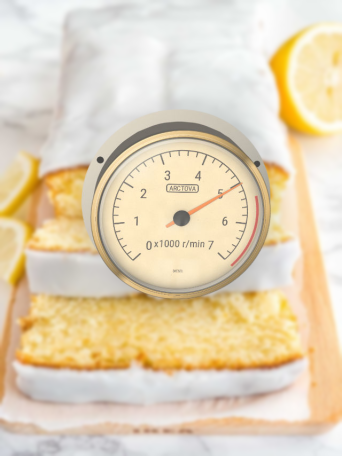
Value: 5000 rpm
